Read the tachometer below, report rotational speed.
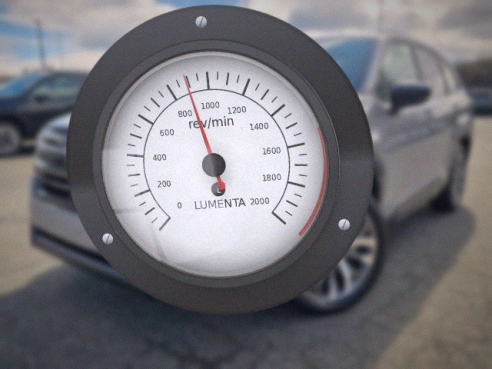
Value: 900 rpm
